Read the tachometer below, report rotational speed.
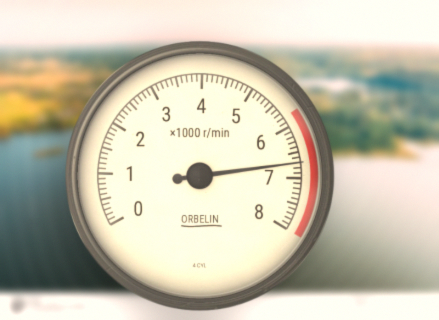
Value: 6700 rpm
